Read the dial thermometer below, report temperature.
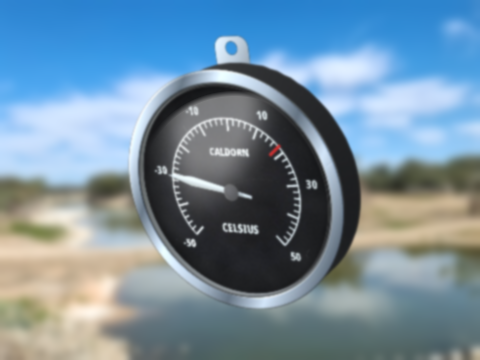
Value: -30 °C
